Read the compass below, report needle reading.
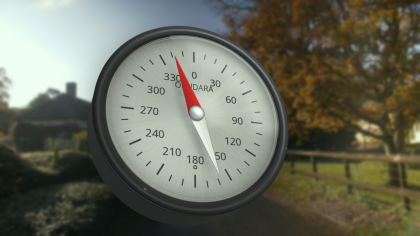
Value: 340 °
